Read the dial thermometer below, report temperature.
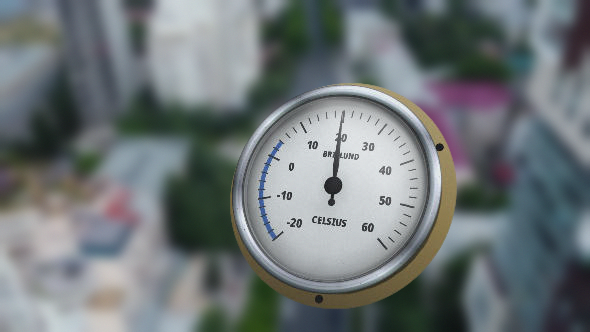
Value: 20 °C
